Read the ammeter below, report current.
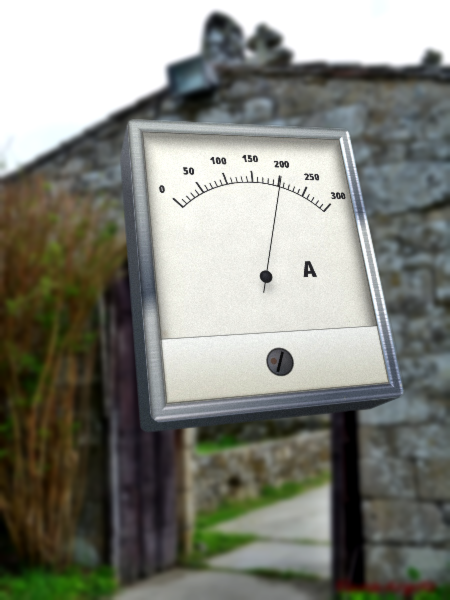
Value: 200 A
